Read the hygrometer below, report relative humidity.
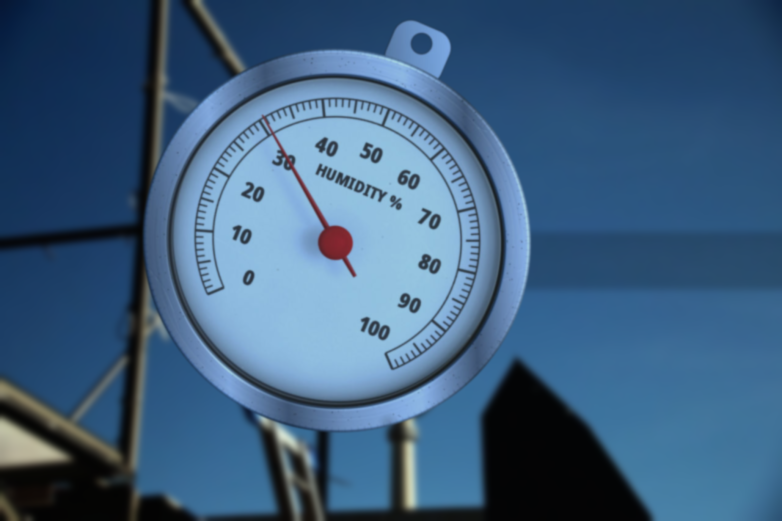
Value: 31 %
